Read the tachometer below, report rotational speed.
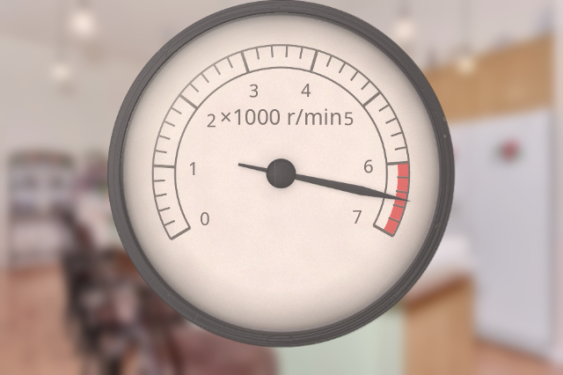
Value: 6500 rpm
